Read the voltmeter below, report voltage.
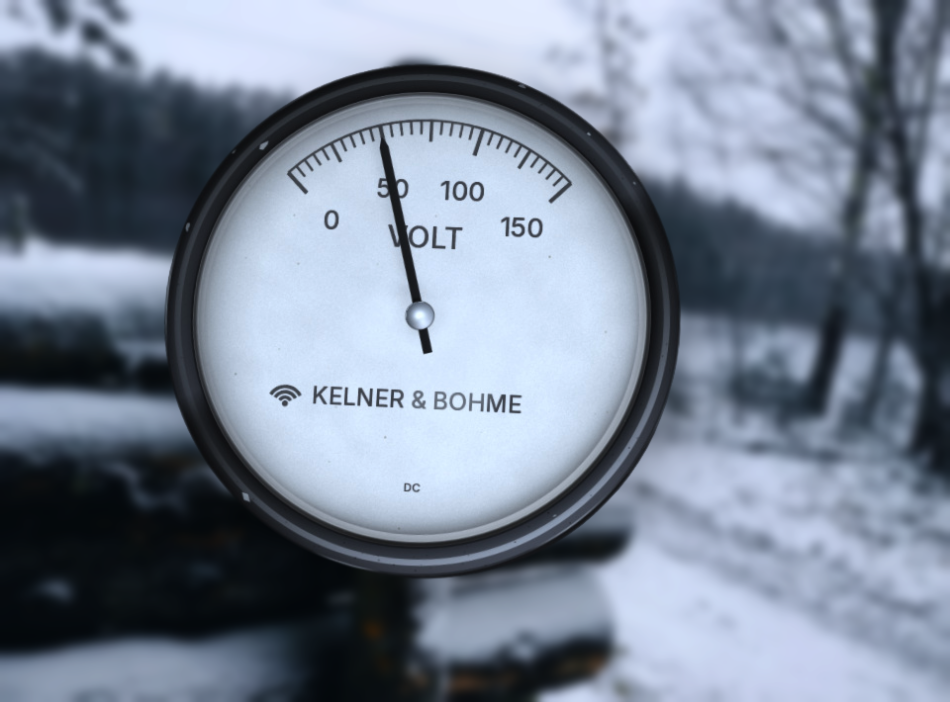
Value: 50 V
